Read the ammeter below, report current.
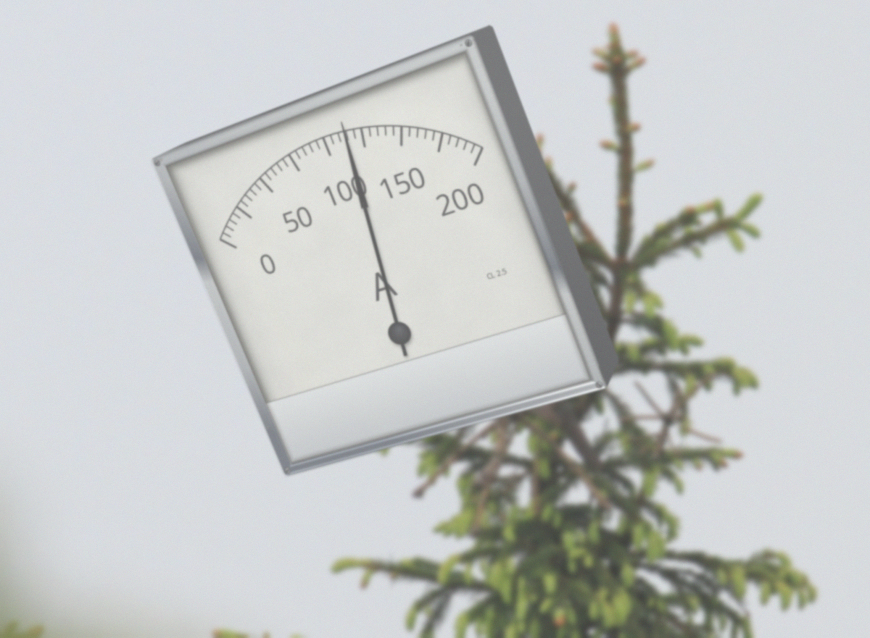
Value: 115 A
